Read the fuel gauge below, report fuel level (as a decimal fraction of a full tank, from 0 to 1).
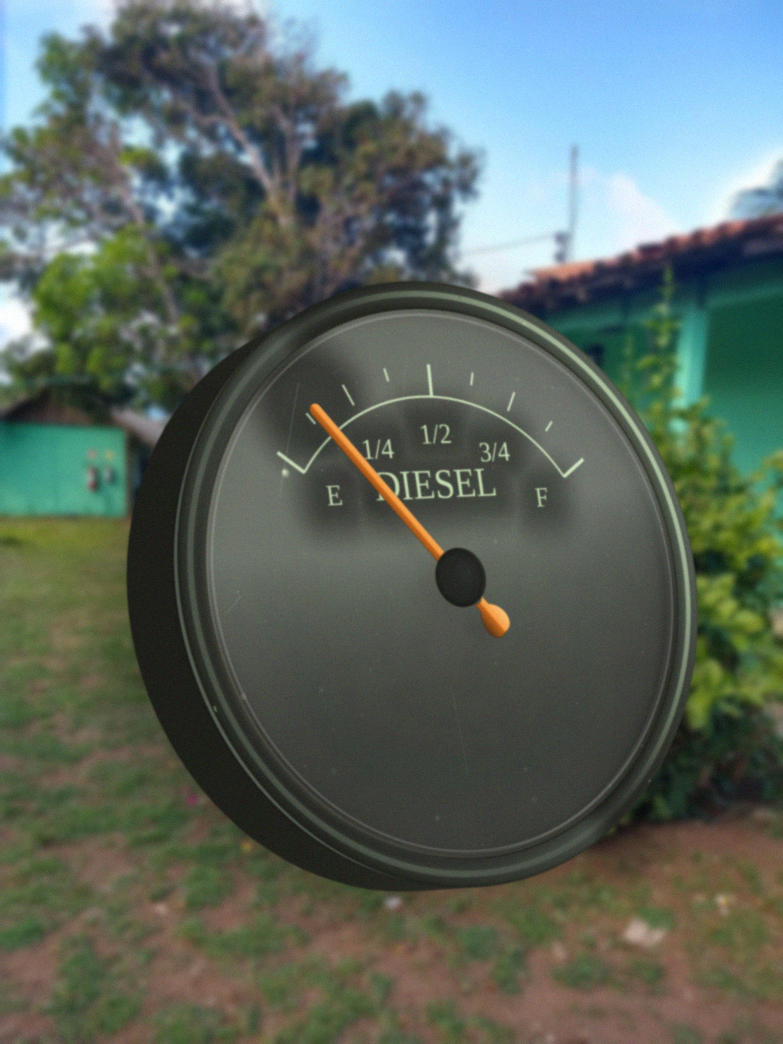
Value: 0.125
